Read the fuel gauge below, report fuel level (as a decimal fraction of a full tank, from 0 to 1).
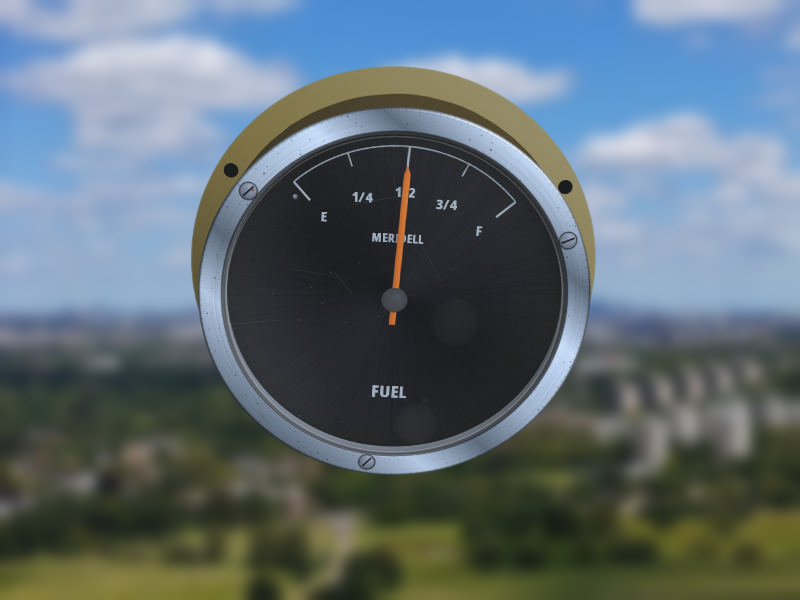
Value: 0.5
